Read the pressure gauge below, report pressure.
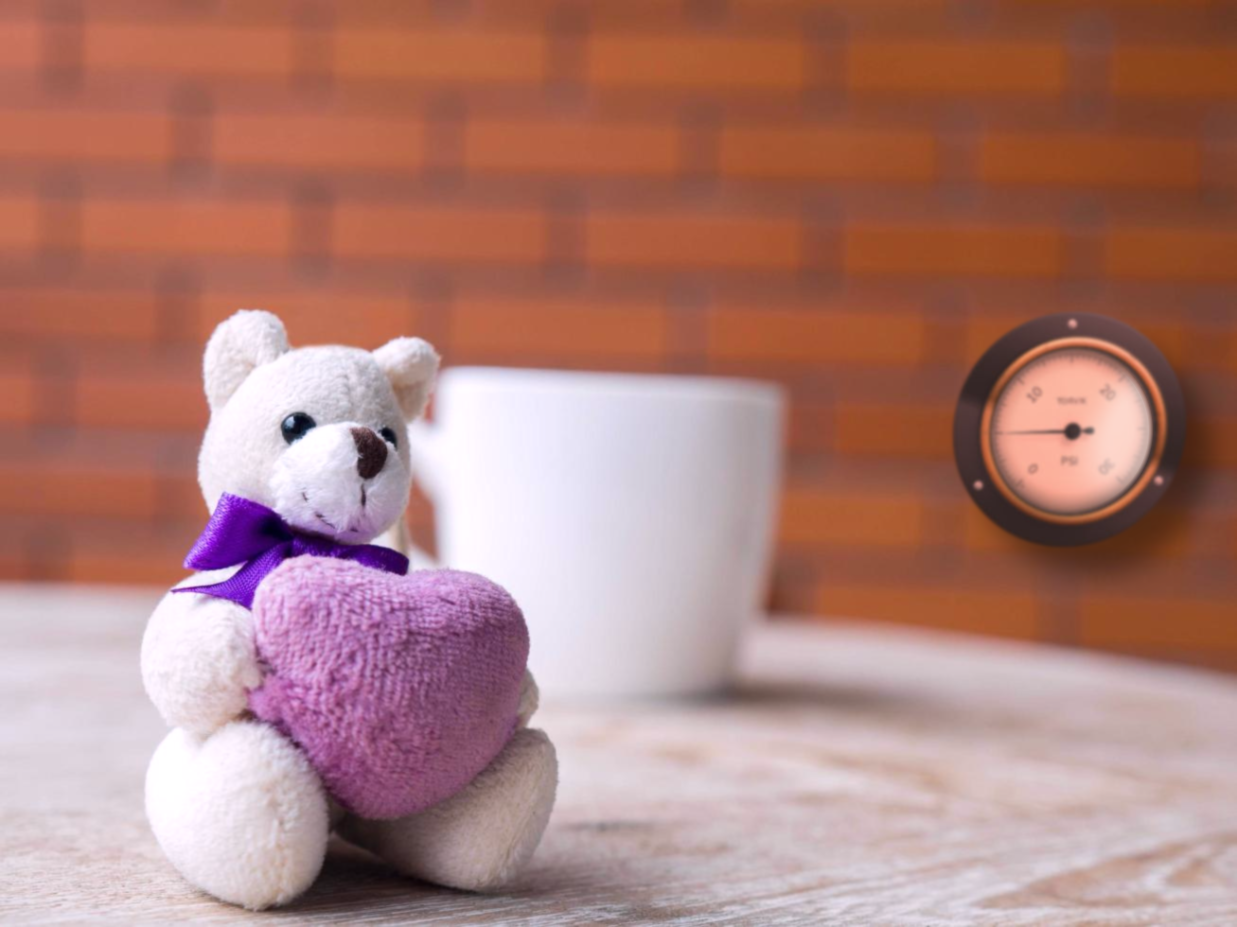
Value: 5 psi
